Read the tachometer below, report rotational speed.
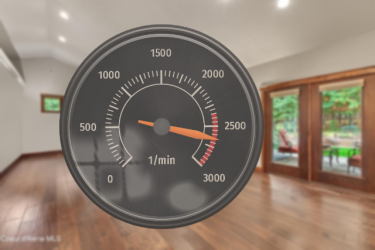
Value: 2650 rpm
